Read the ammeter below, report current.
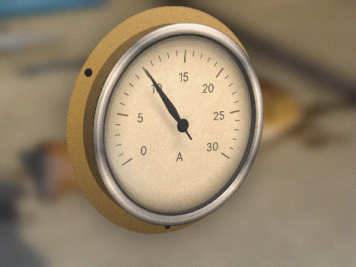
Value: 10 A
